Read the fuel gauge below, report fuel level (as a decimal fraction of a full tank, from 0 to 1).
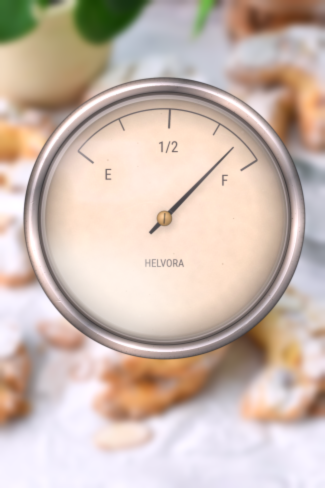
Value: 0.875
